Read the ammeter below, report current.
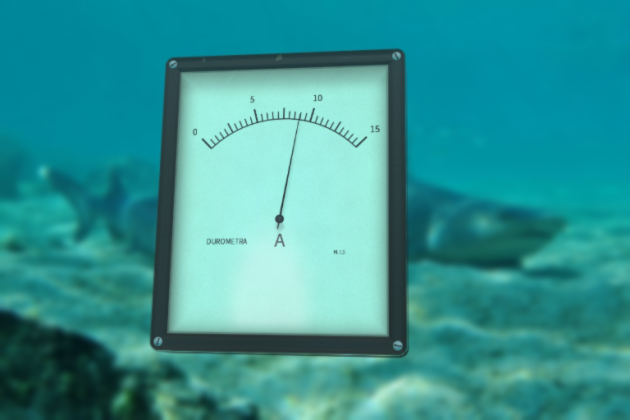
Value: 9 A
